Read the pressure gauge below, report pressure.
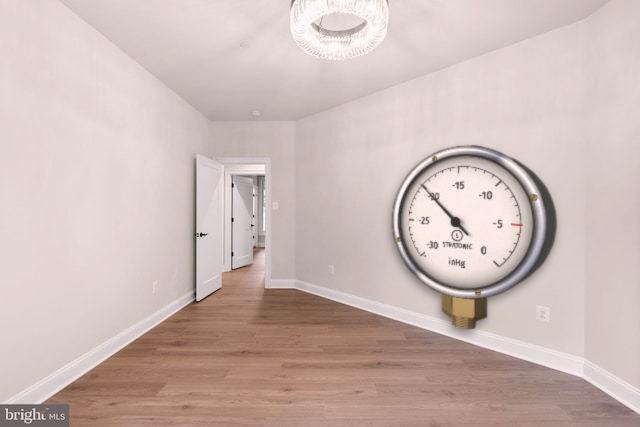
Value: -20 inHg
